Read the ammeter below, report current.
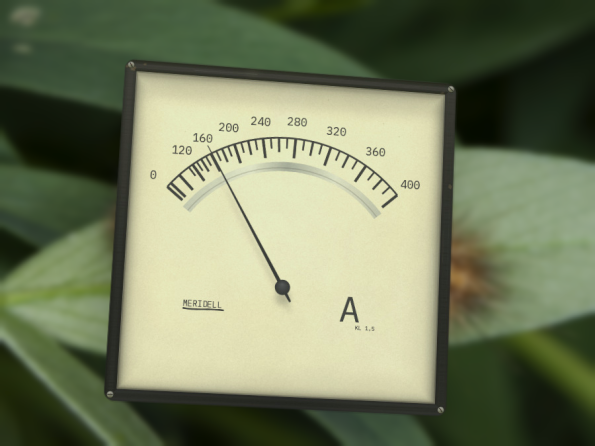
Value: 160 A
